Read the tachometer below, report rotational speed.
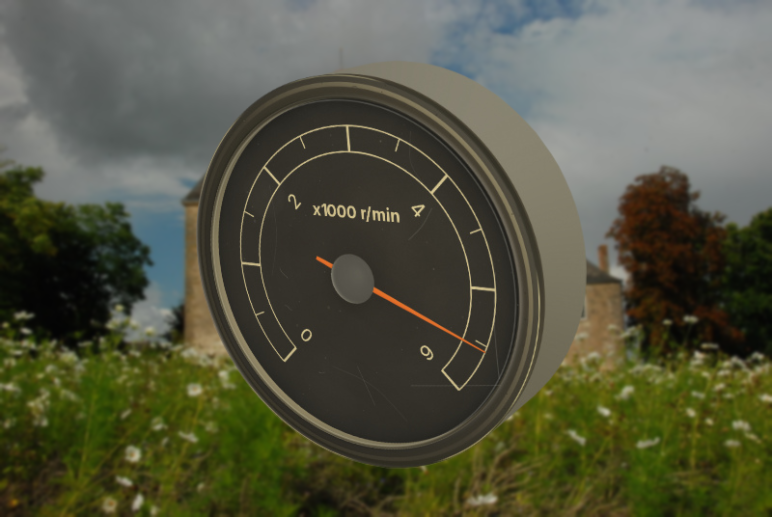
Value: 5500 rpm
